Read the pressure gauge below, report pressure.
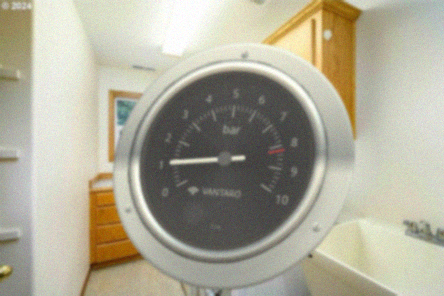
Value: 1 bar
